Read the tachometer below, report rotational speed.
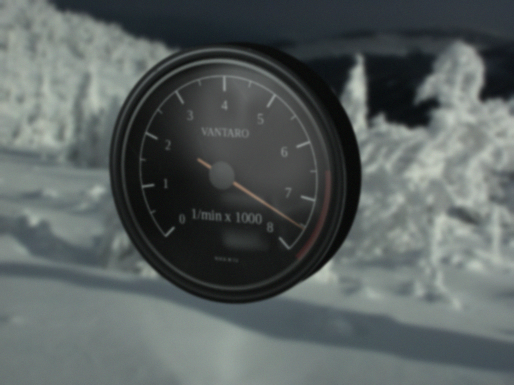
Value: 7500 rpm
